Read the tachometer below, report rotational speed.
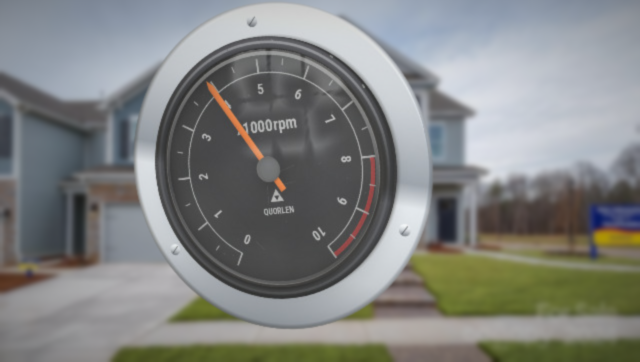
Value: 4000 rpm
